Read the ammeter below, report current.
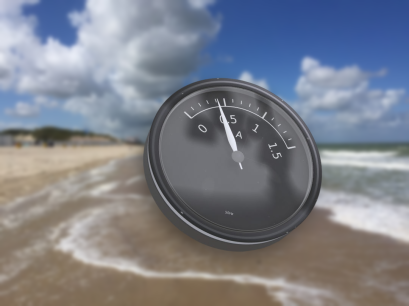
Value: 0.4 A
